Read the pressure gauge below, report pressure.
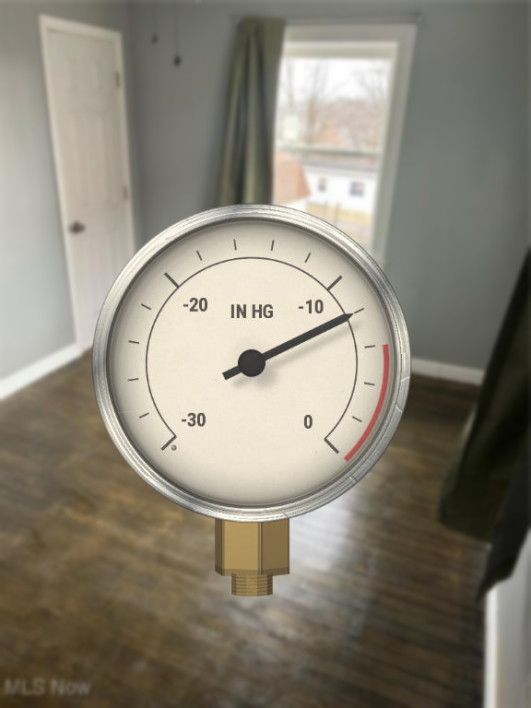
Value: -8 inHg
